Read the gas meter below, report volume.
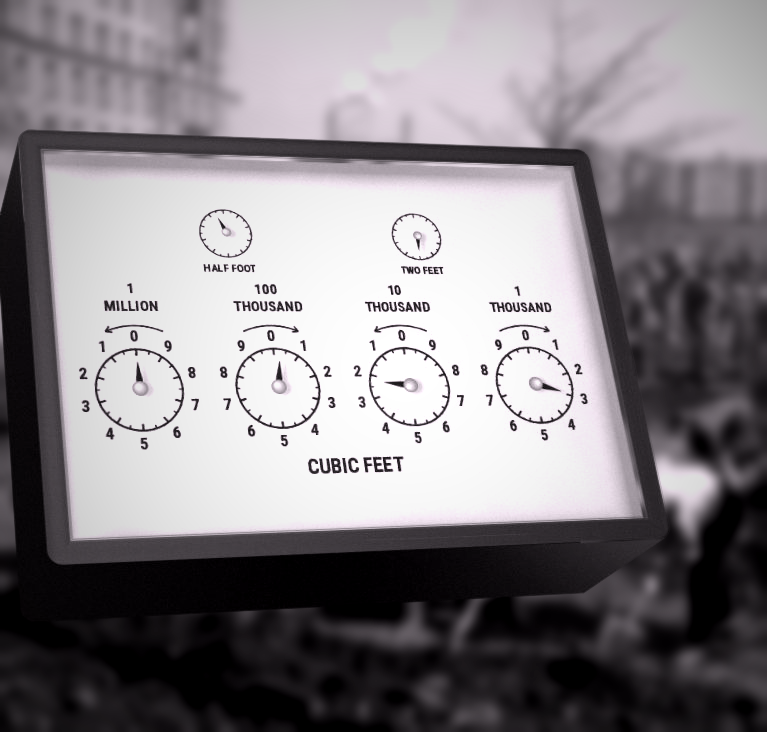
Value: 2300 ft³
